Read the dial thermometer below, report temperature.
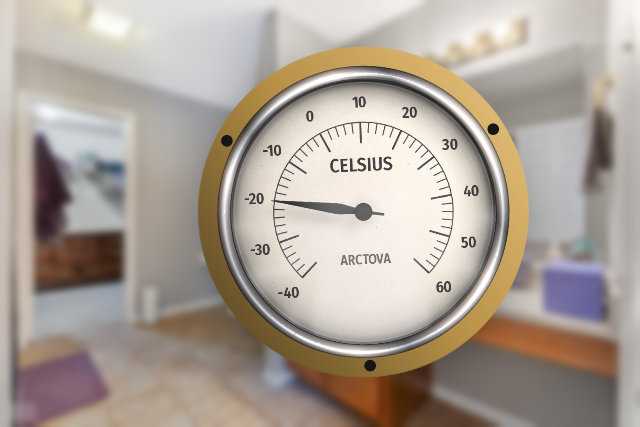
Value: -20 °C
